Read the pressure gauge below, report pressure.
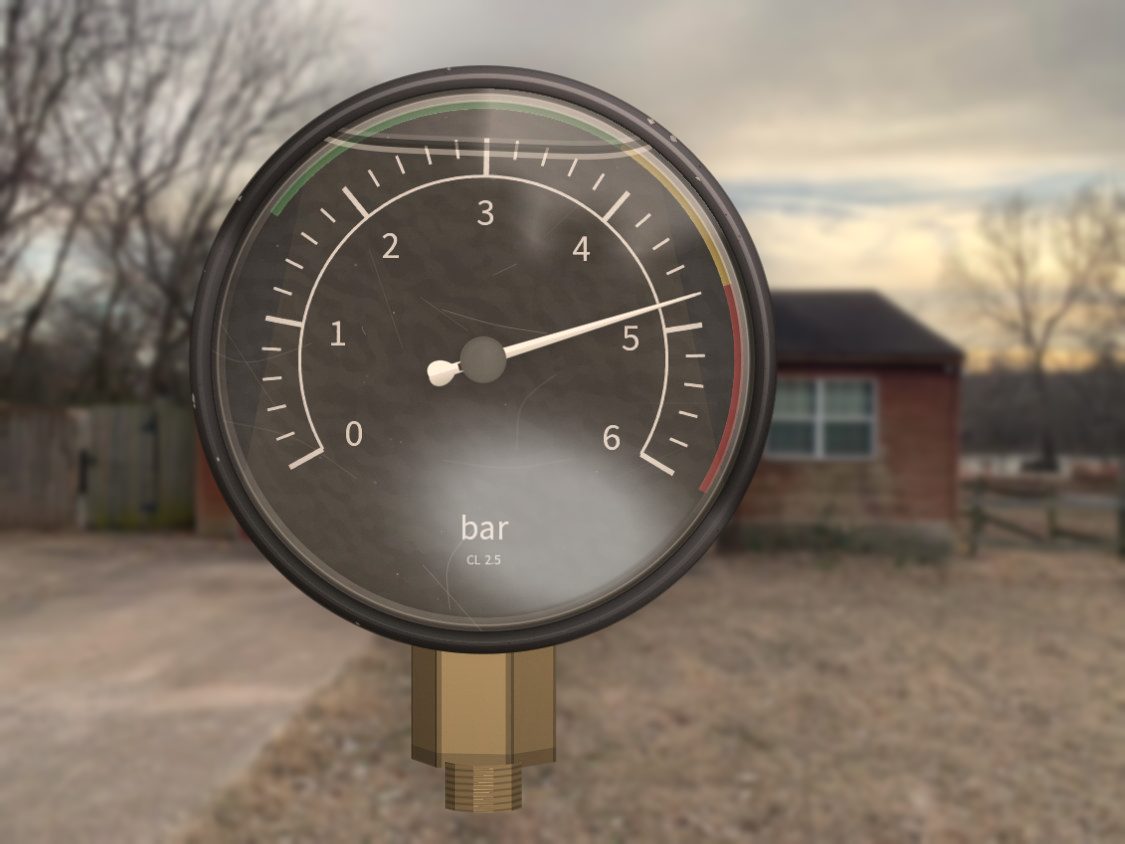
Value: 4.8 bar
